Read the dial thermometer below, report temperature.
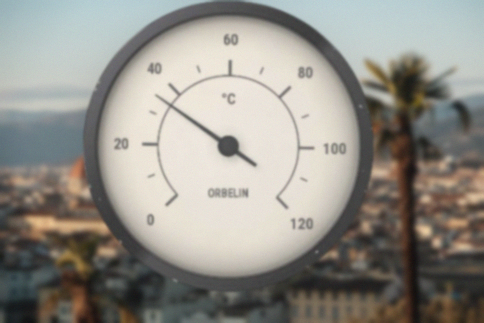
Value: 35 °C
